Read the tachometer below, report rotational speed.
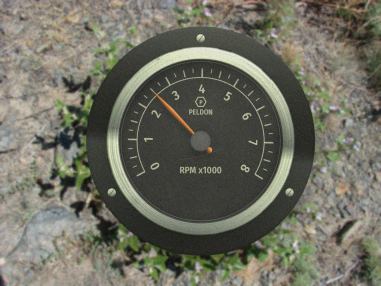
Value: 2500 rpm
